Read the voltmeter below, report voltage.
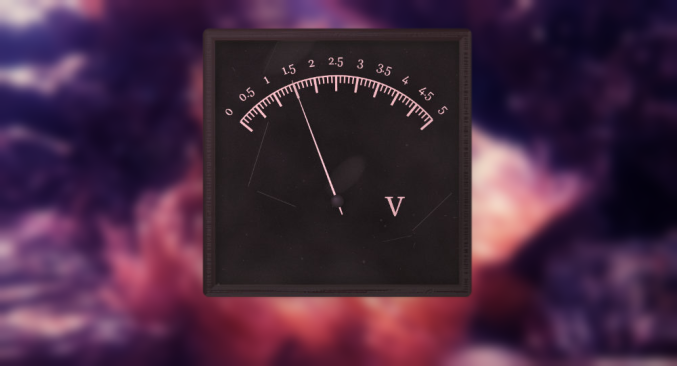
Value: 1.5 V
